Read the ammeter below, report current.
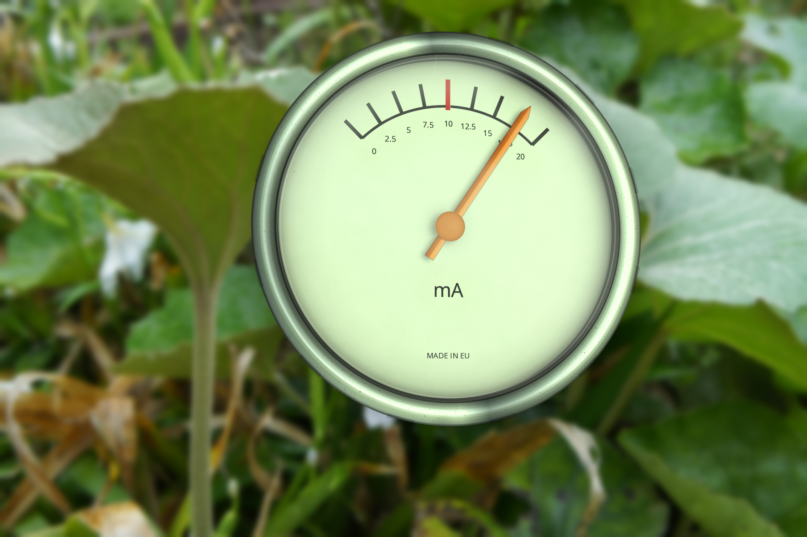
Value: 17.5 mA
